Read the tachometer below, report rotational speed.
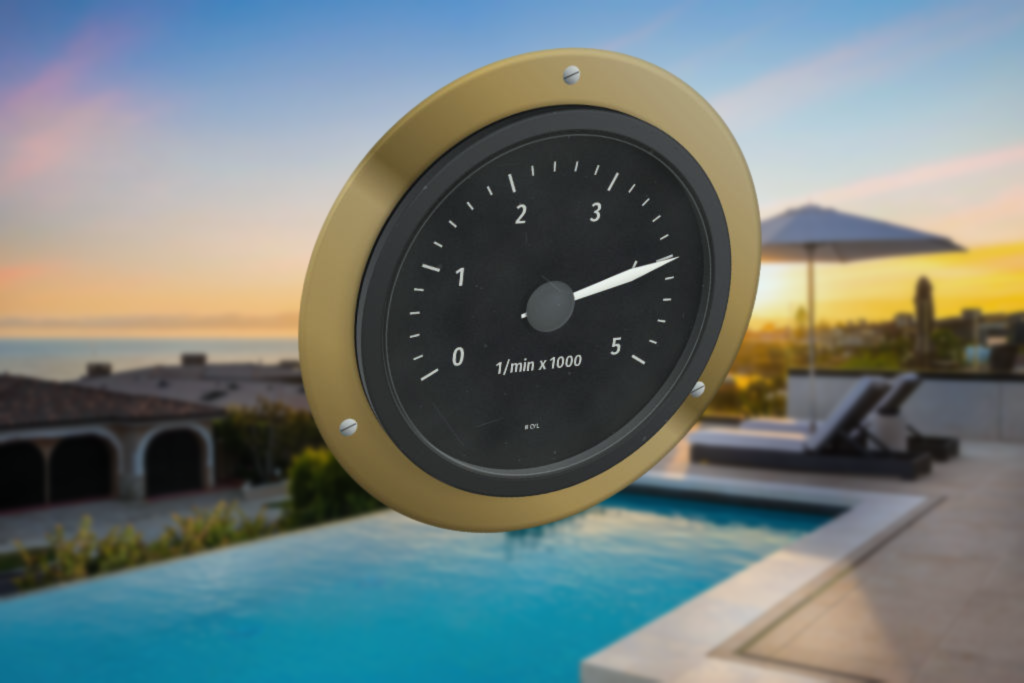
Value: 4000 rpm
